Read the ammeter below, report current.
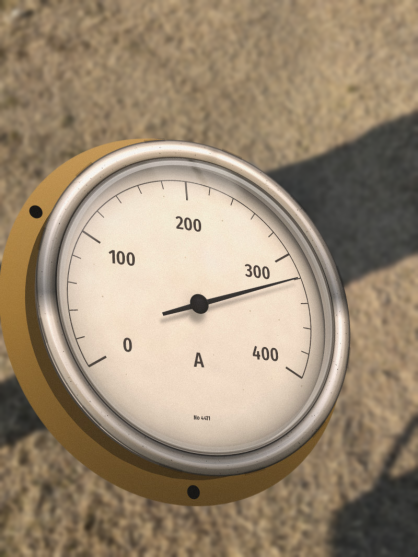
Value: 320 A
